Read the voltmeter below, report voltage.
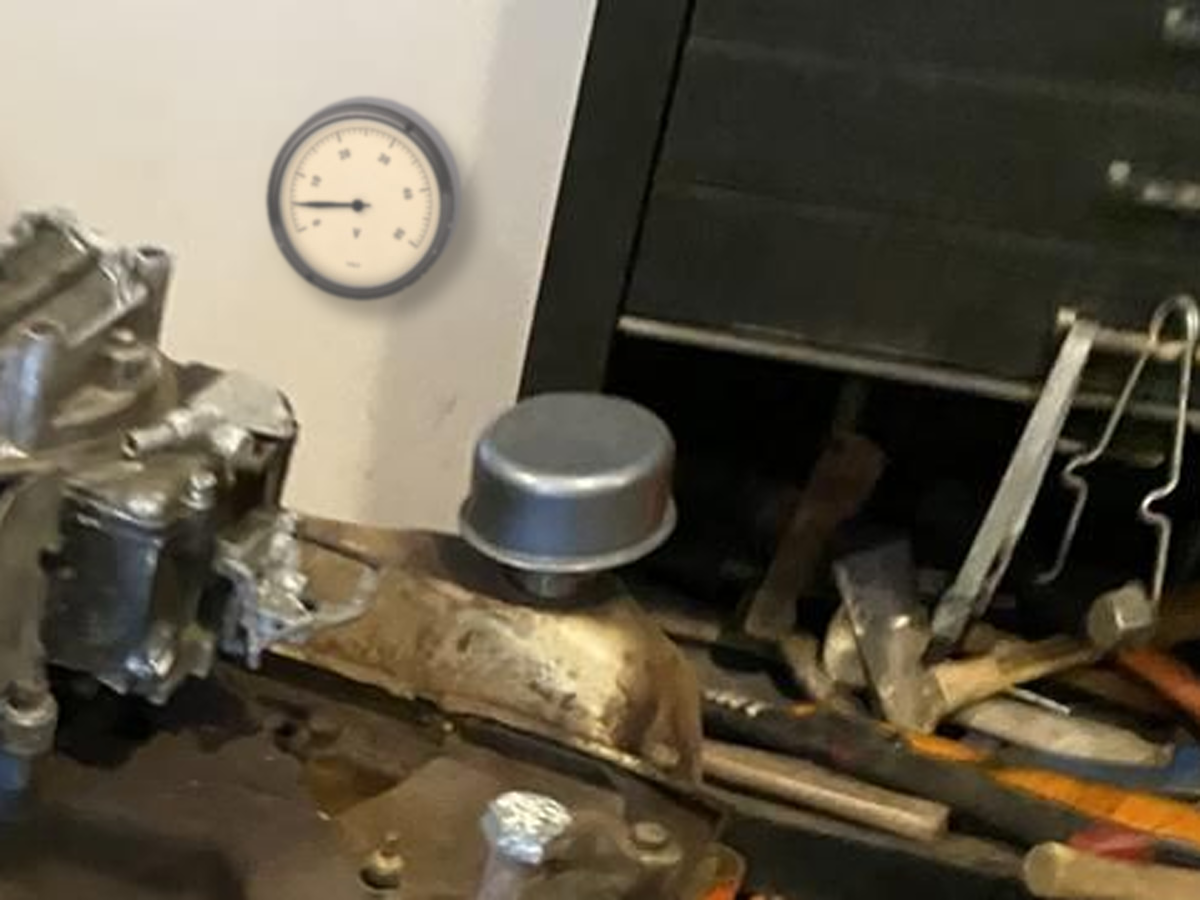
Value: 5 V
